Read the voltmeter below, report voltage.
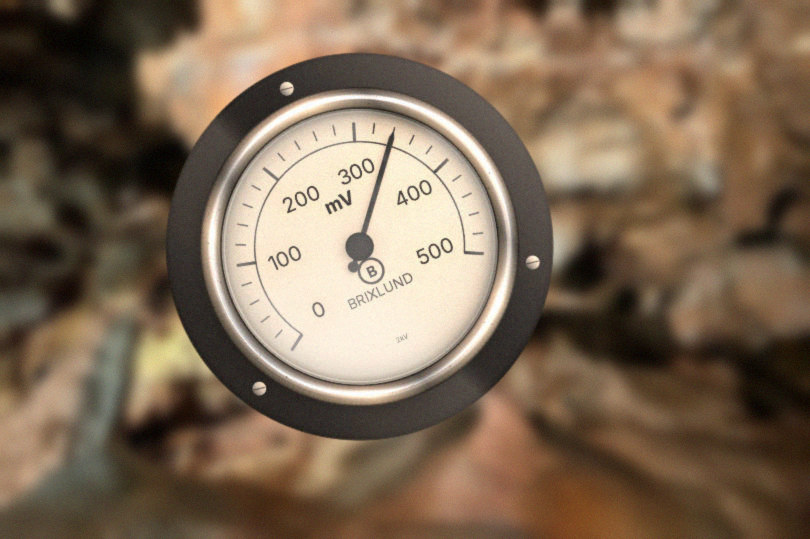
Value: 340 mV
